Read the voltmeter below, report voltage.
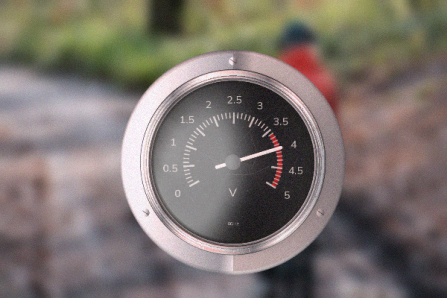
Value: 4 V
